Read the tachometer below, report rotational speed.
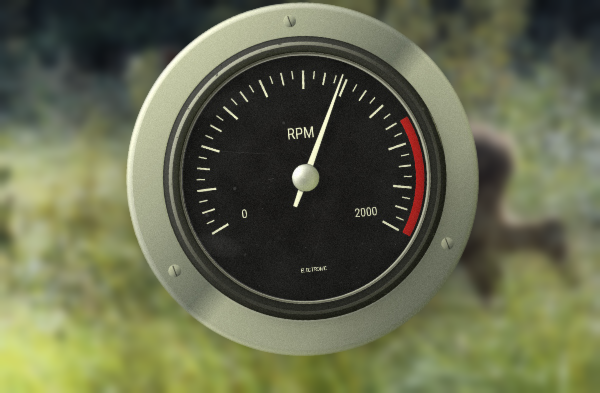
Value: 1175 rpm
